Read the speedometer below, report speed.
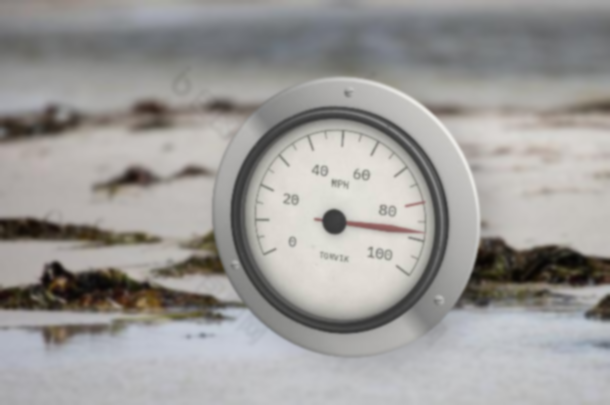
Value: 87.5 mph
